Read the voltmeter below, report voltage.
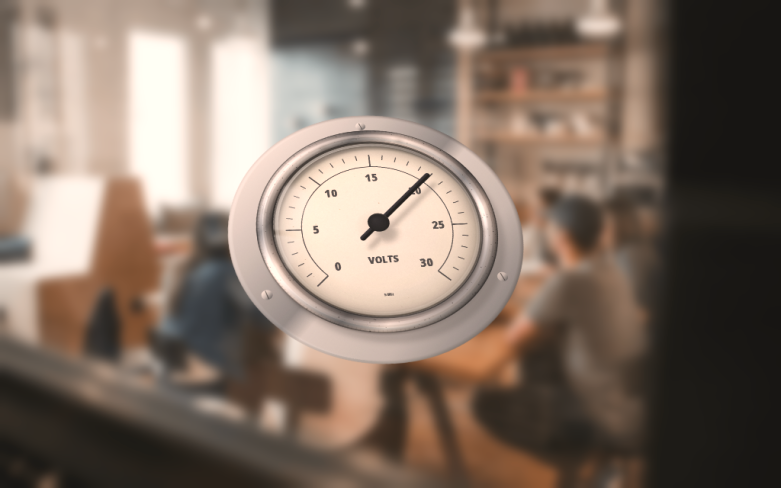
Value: 20 V
